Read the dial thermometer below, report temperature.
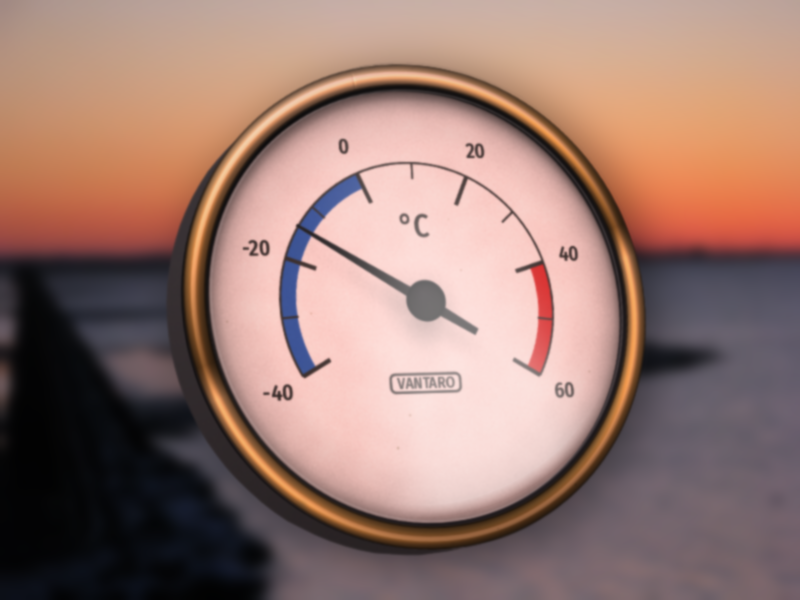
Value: -15 °C
